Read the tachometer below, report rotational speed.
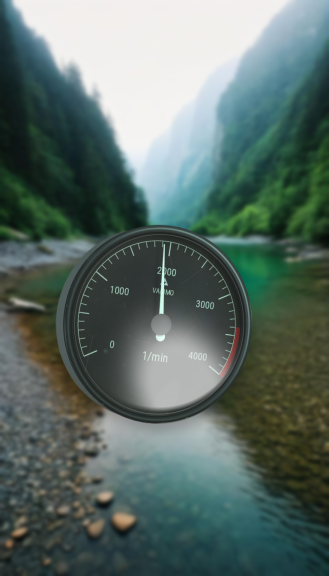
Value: 1900 rpm
